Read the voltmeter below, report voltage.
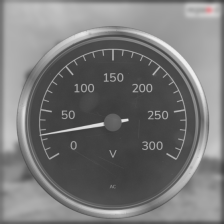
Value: 25 V
